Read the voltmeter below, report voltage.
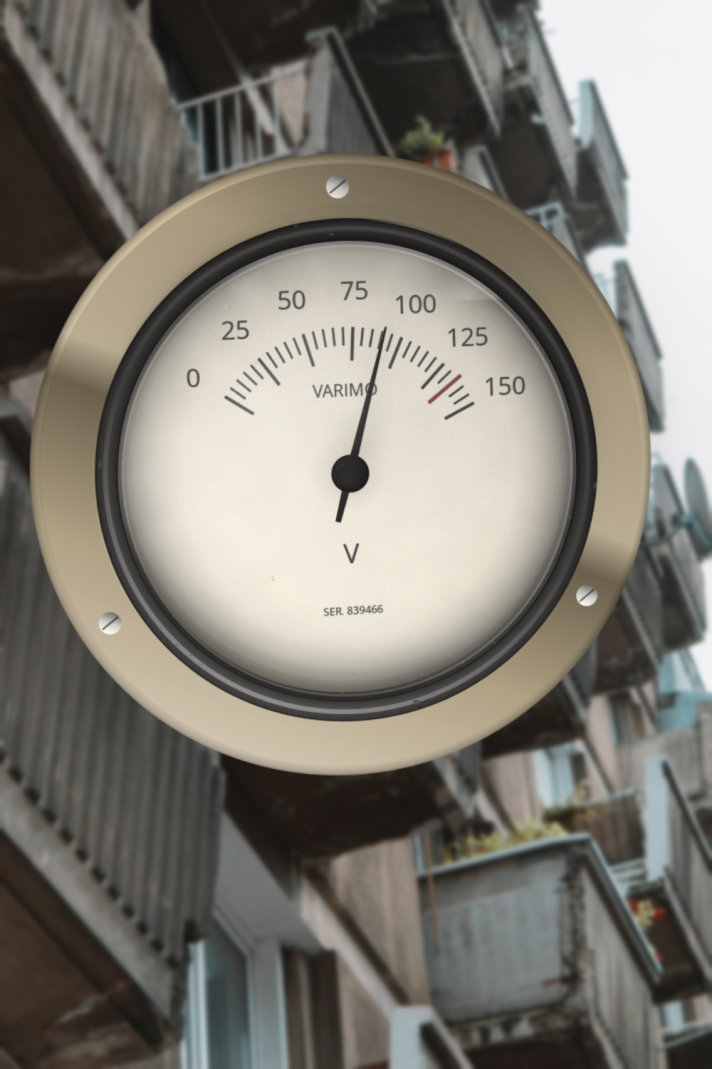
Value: 90 V
